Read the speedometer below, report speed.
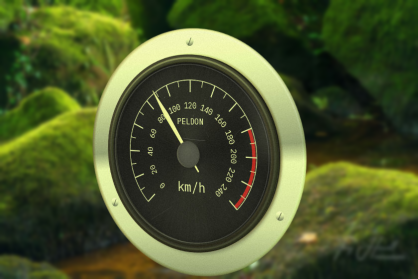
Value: 90 km/h
